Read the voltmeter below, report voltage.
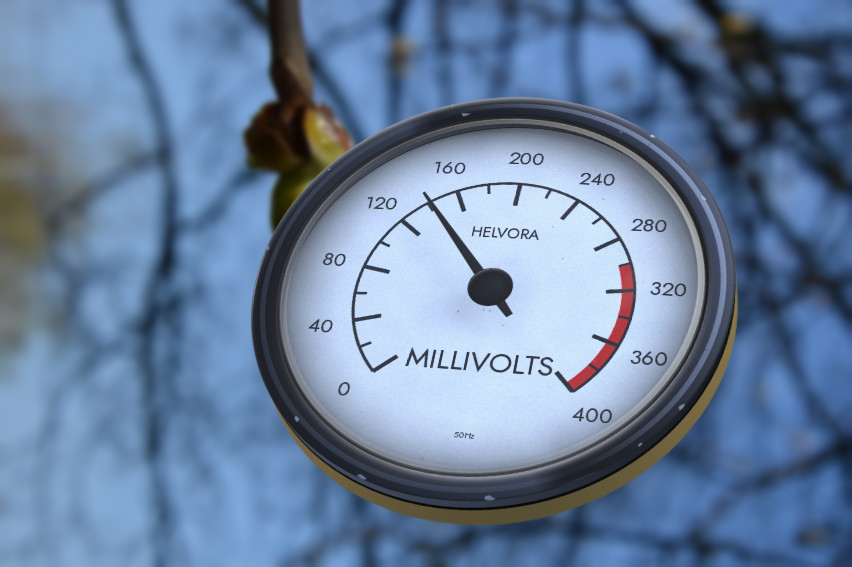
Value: 140 mV
